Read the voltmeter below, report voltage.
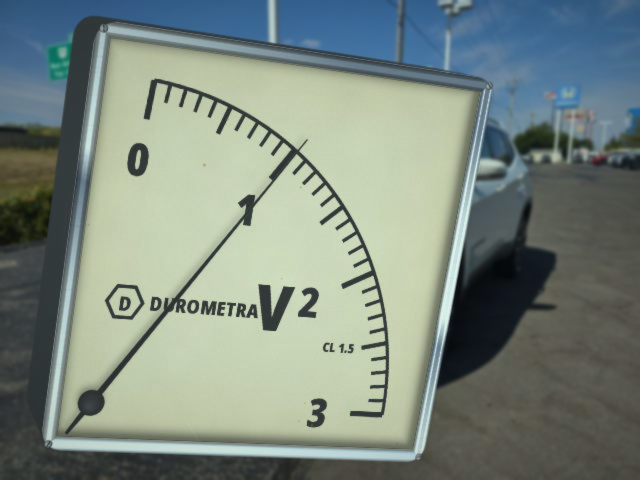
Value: 1 V
